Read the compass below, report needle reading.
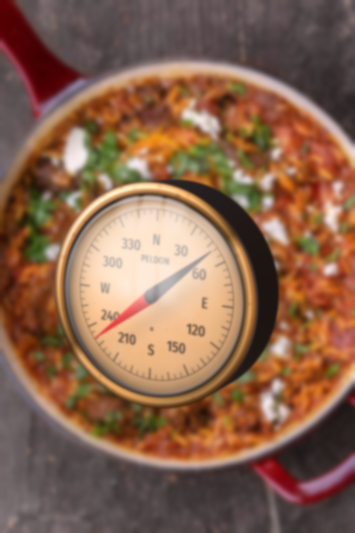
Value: 230 °
